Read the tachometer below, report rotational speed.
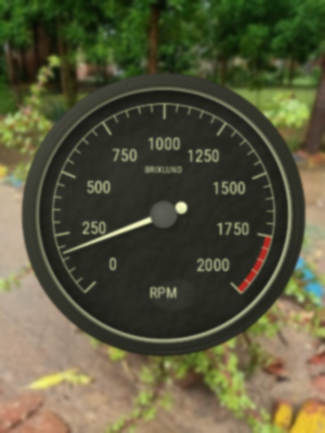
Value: 175 rpm
